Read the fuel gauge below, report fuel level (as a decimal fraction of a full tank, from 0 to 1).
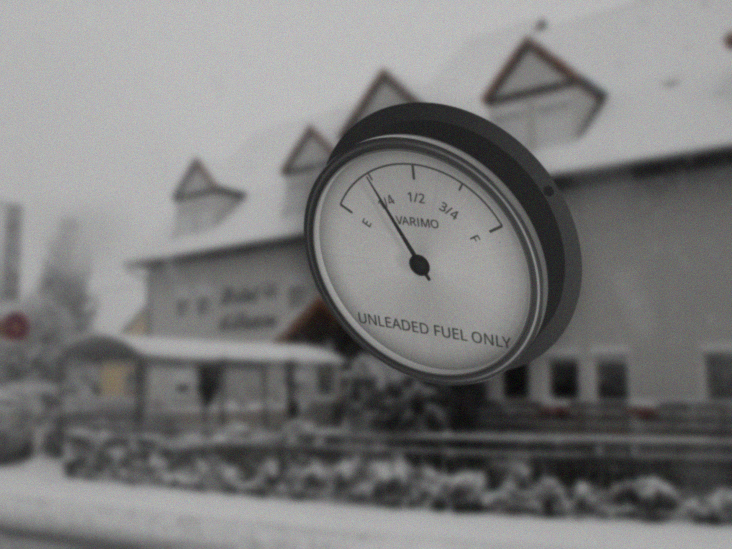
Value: 0.25
